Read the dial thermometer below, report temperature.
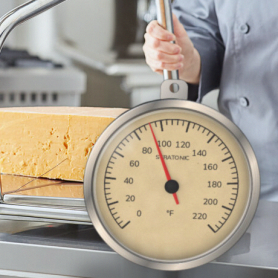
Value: 92 °F
